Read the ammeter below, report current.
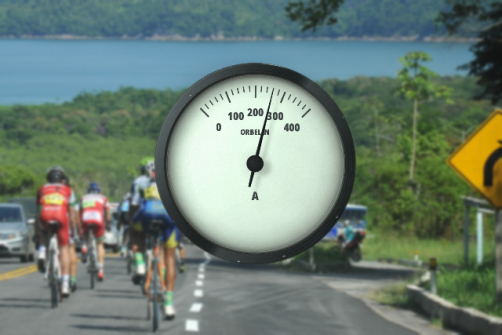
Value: 260 A
